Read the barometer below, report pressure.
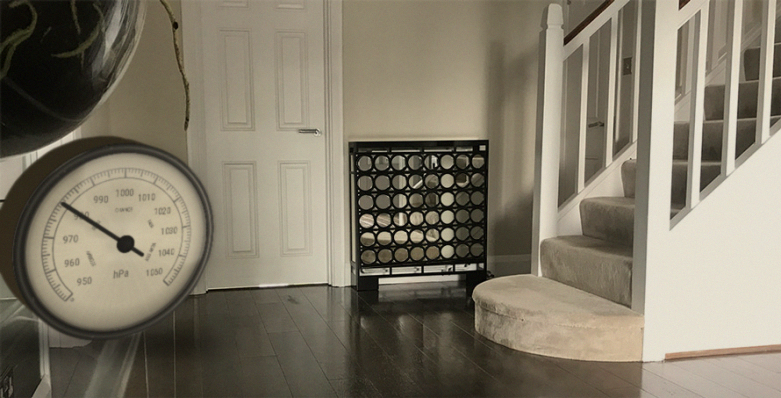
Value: 980 hPa
